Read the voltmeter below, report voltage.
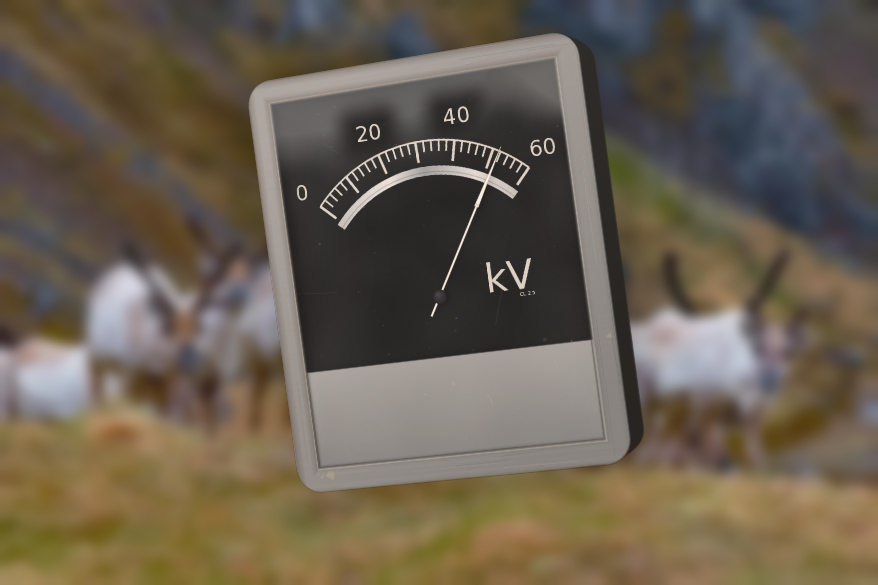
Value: 52 kV
